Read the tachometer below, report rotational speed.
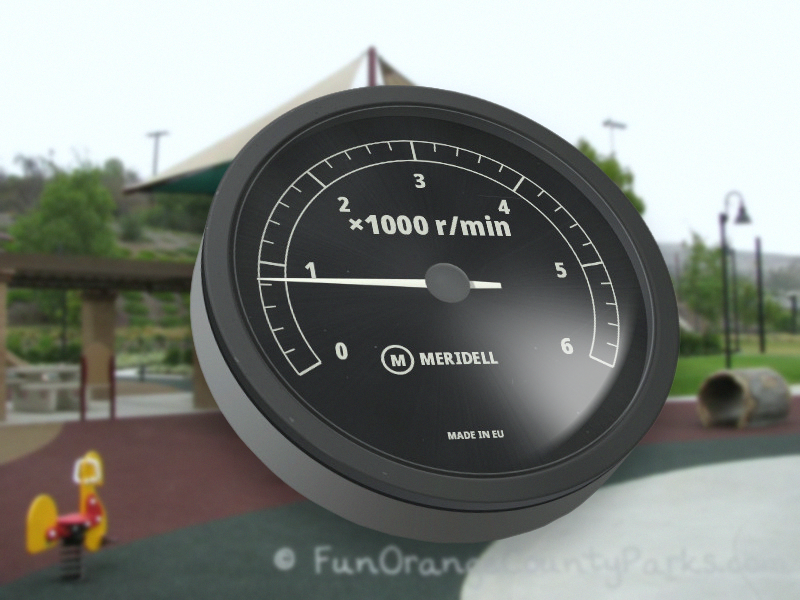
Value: 800 rpm
